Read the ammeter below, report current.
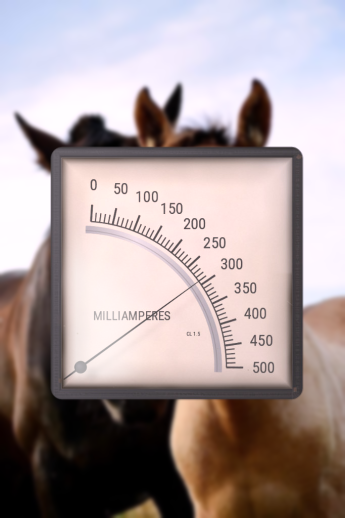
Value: 290 mA
